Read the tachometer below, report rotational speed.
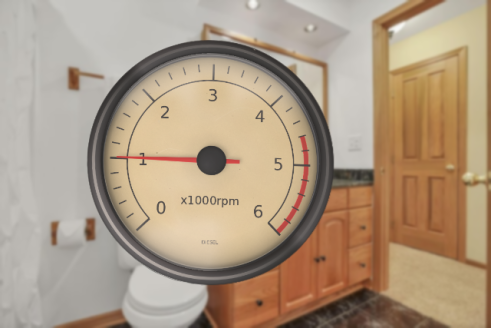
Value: 1000 rpm
